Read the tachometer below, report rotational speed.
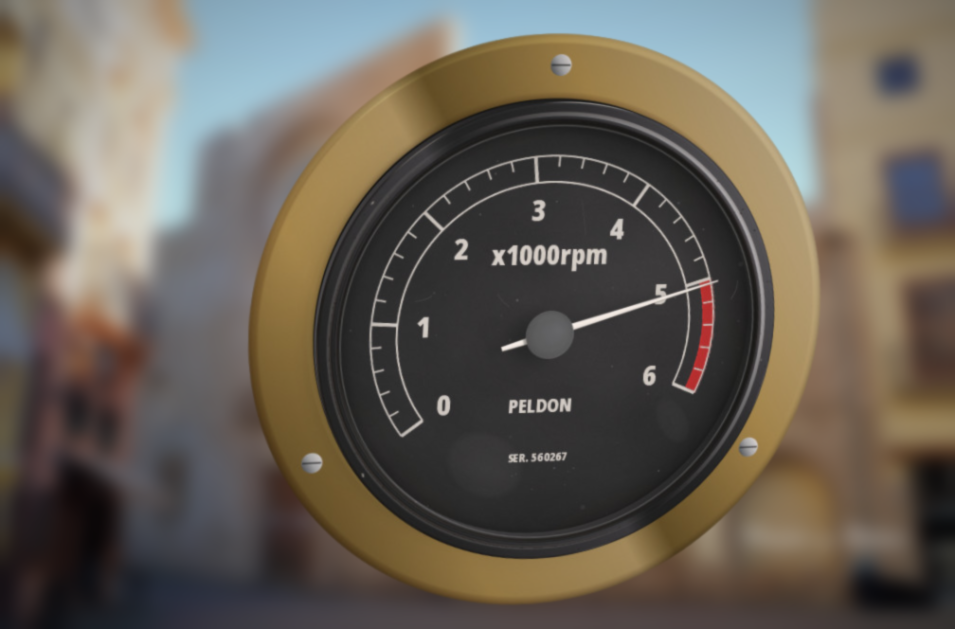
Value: 5000 rpm
